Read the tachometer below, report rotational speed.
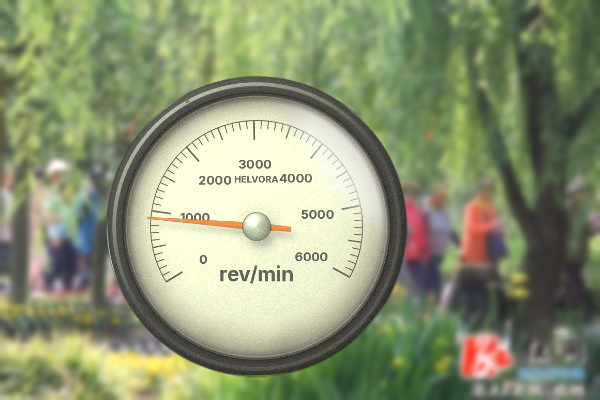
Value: 900 rpm
